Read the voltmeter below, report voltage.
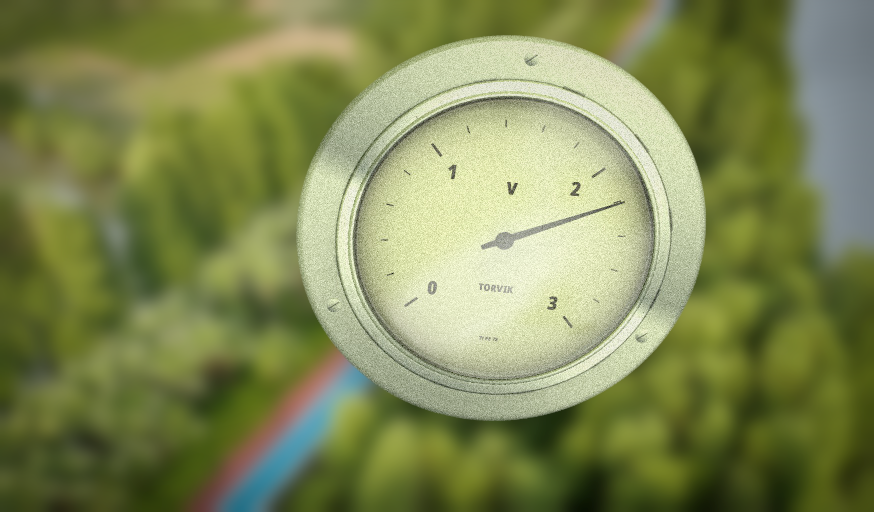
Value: 2.2 V
